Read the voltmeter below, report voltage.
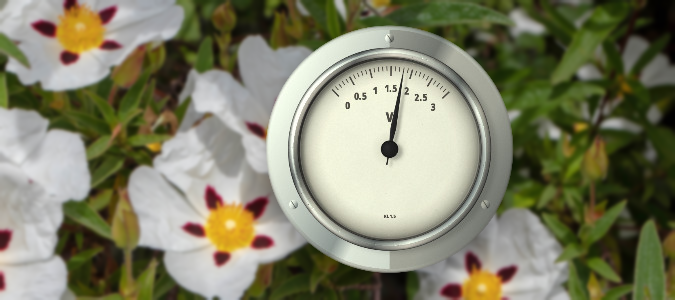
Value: 1.8 V
